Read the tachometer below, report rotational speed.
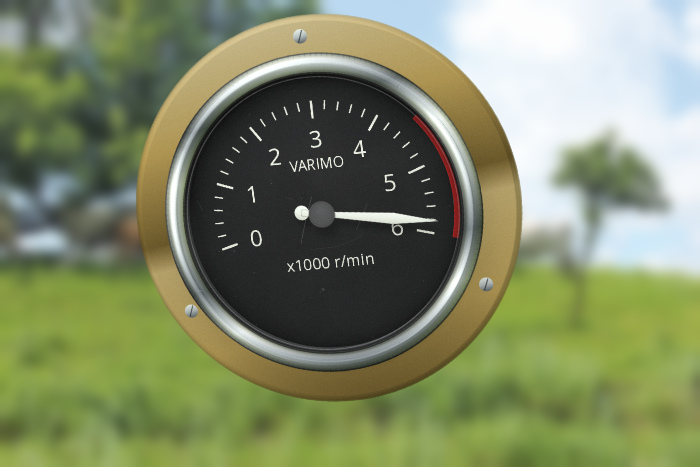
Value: 5800 rpm
